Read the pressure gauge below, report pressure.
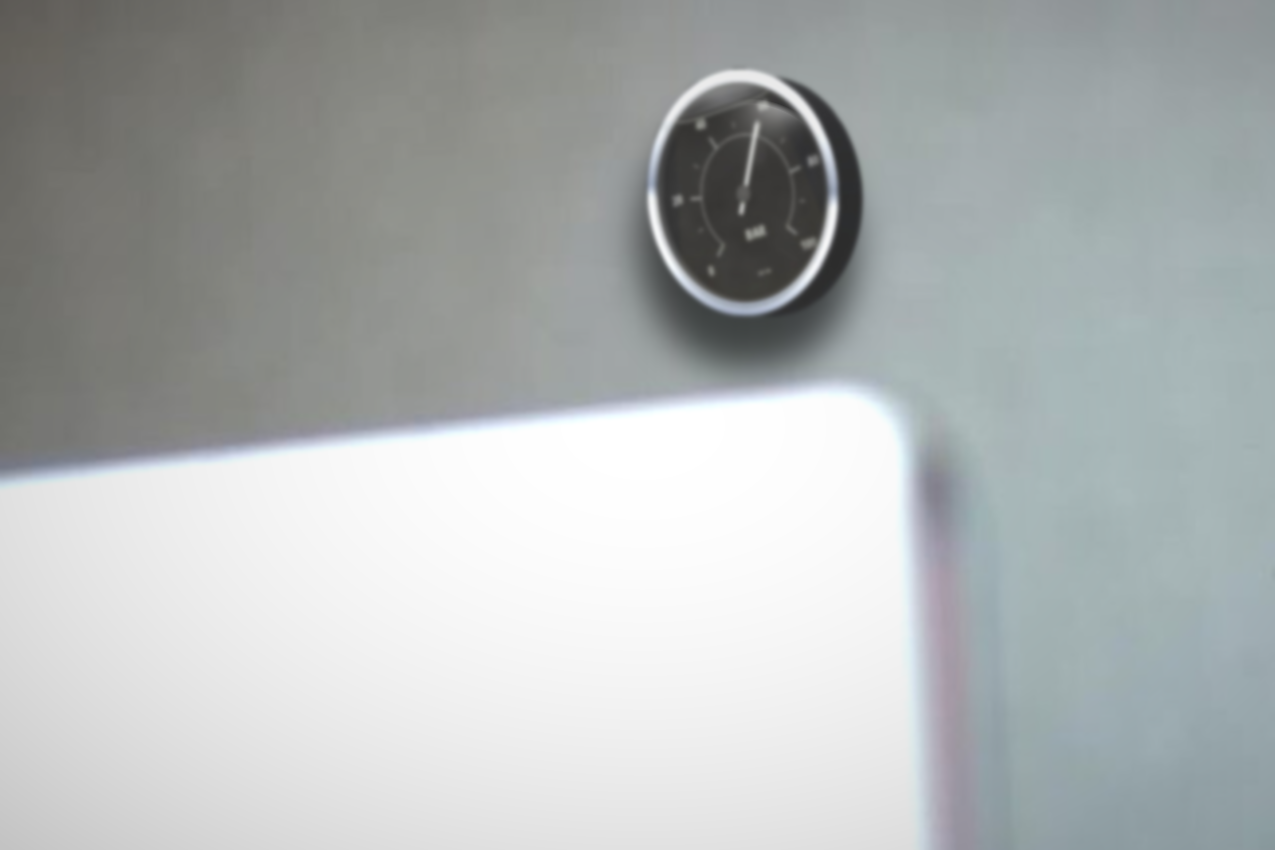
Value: 60 bar
